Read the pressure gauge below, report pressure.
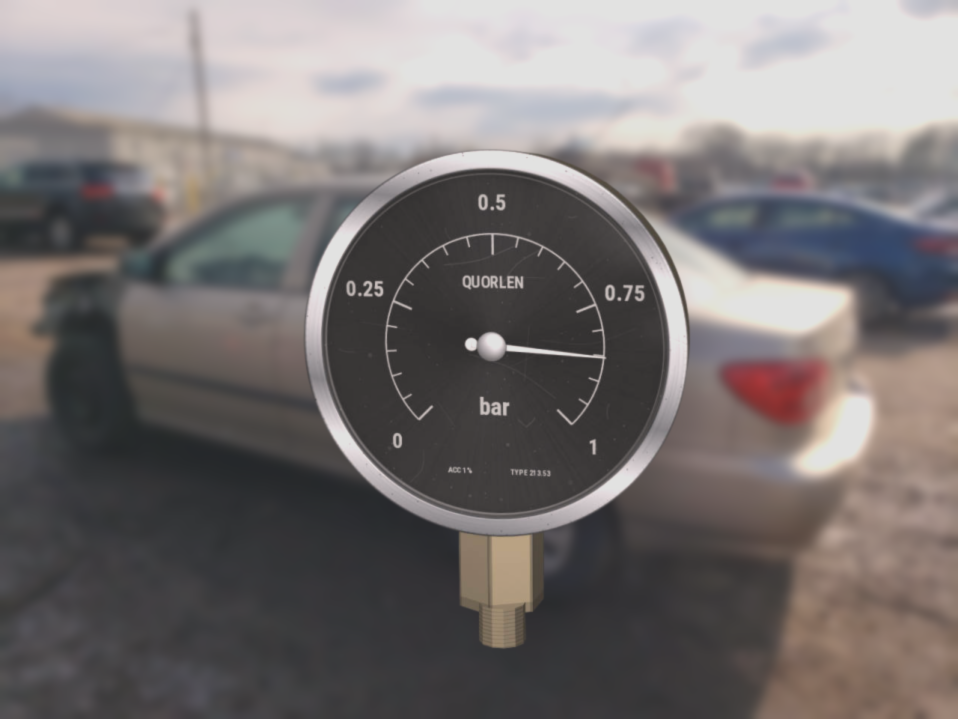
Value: 0.85 bar
